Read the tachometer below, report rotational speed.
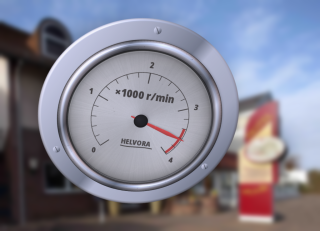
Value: 3600 rpm
